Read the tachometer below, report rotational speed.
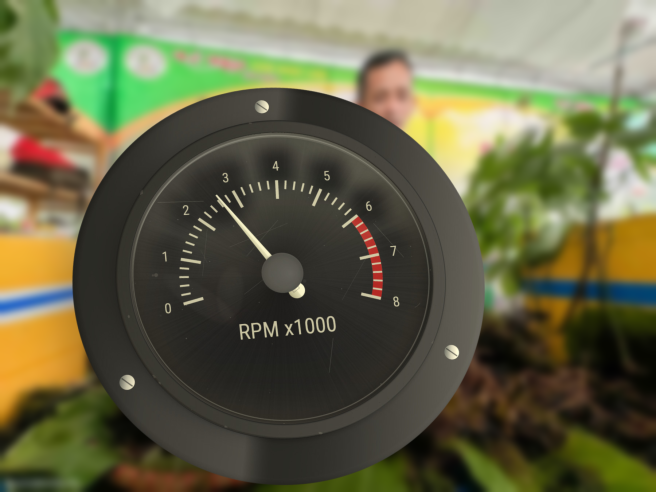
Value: 2600 rpm
